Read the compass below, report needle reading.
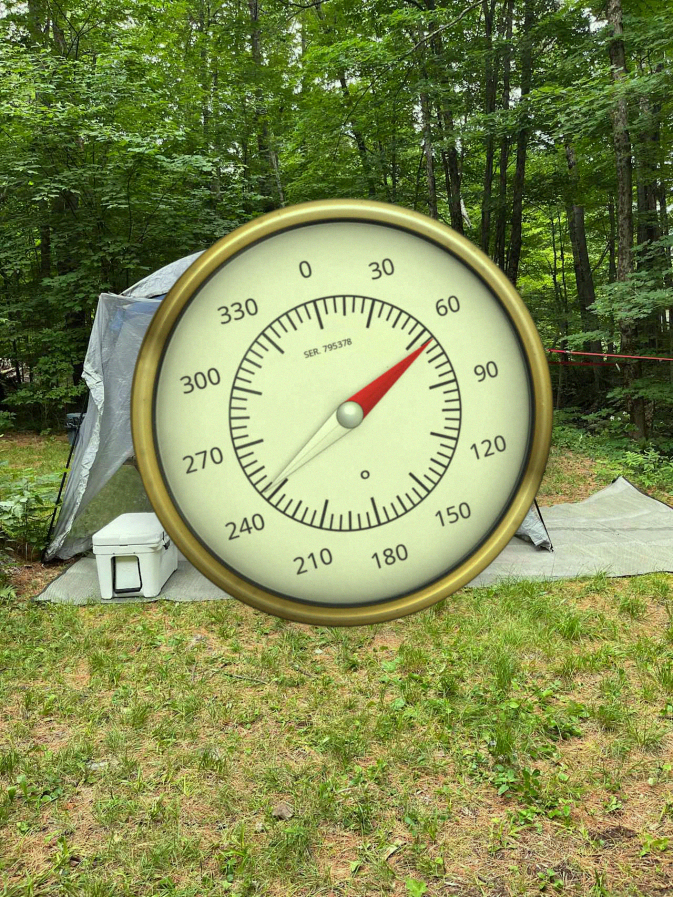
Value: 65 °
